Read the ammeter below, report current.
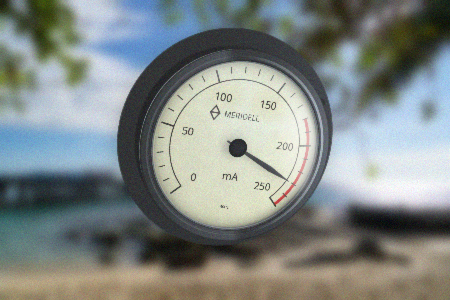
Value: 230 mA
